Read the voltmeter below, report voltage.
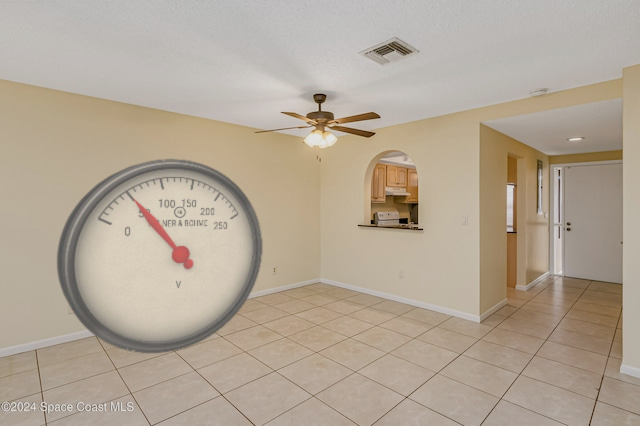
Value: 50 V
